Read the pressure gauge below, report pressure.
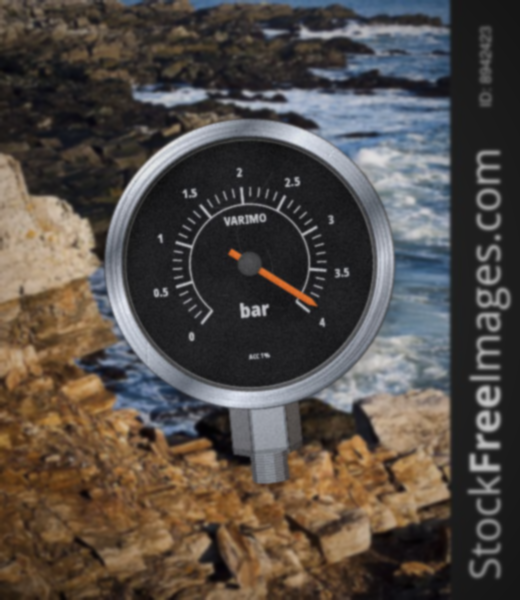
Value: 3.9 bar
